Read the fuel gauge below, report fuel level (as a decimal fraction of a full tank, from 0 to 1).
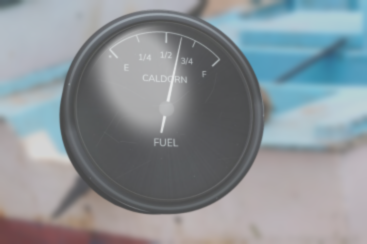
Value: 0.625
